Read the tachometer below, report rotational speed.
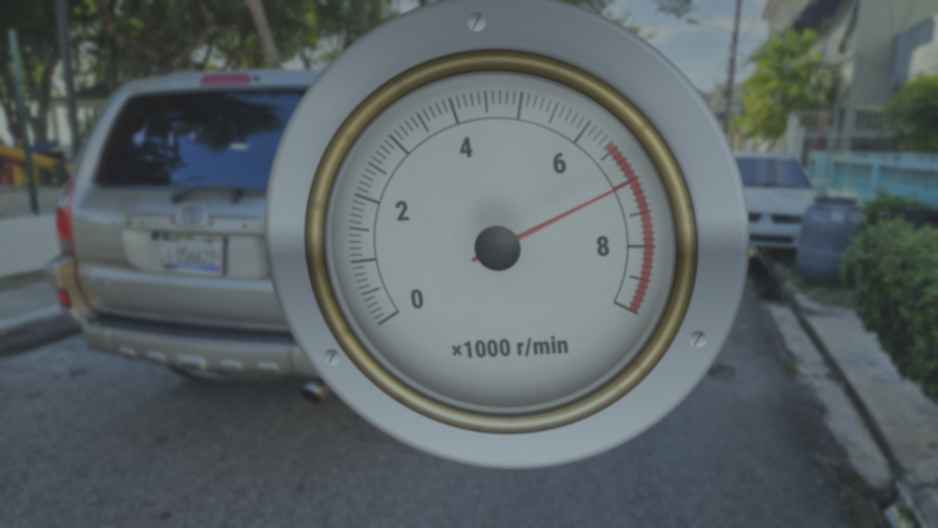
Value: 7000 rpm
